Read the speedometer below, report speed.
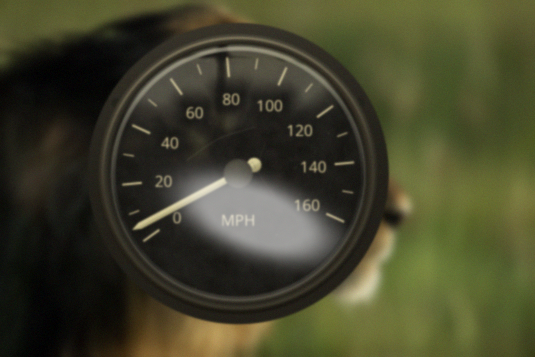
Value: 5 mph
